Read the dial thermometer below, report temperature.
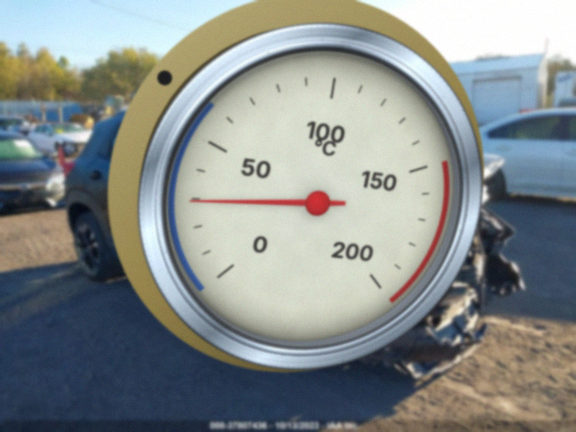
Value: 30 °C
